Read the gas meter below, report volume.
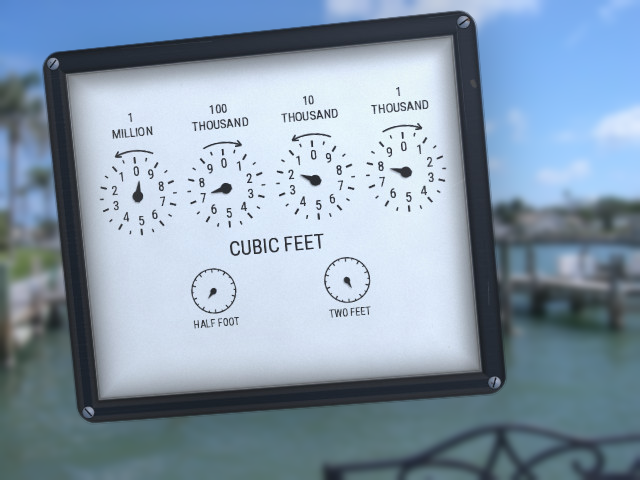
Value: 971800 ft³
